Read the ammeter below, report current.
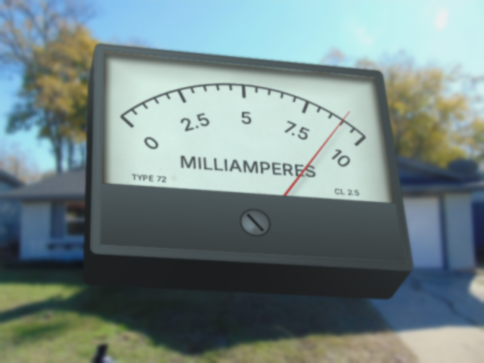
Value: 9 mA
